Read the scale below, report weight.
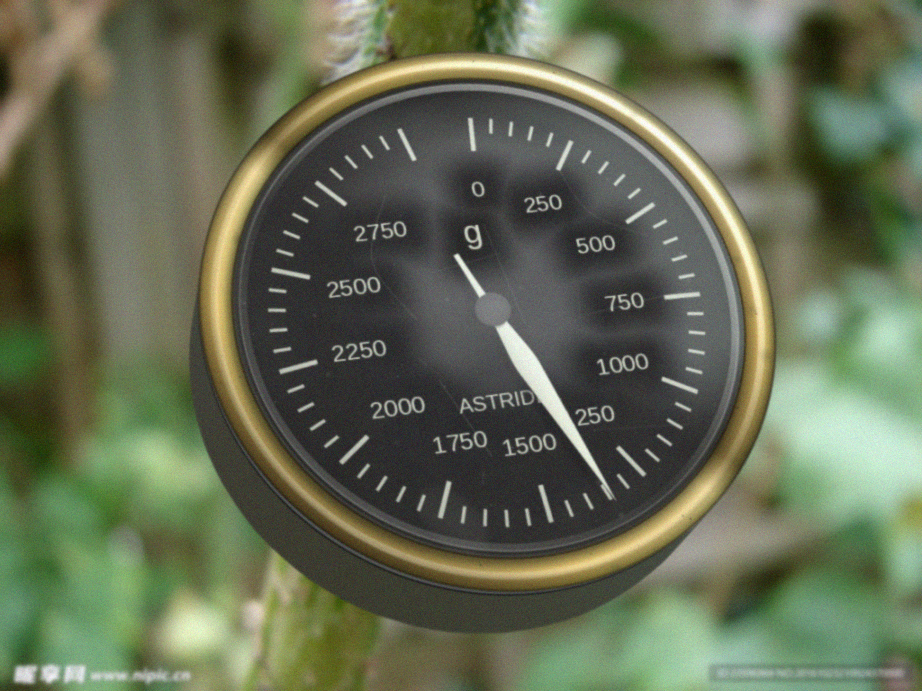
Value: 1350 g
